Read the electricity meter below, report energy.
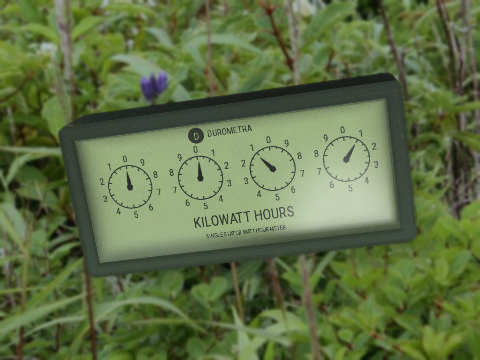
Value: 11 kWh
